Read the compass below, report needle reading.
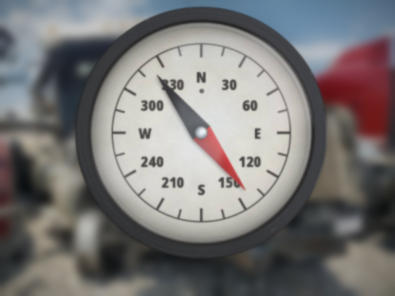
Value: 142.5 °
